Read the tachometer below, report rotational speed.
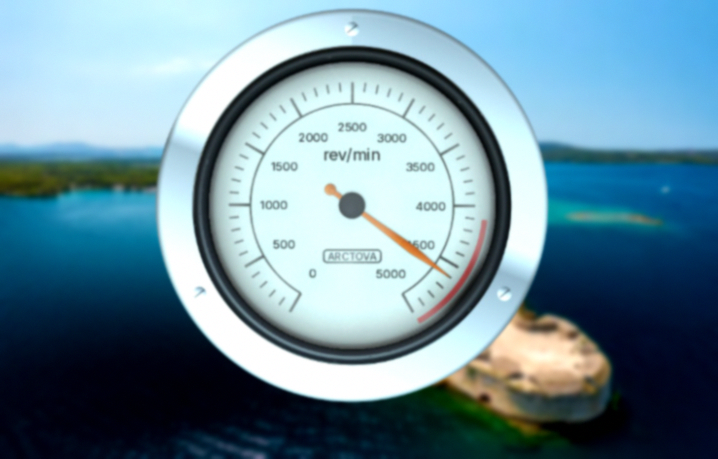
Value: 4600 rpm
